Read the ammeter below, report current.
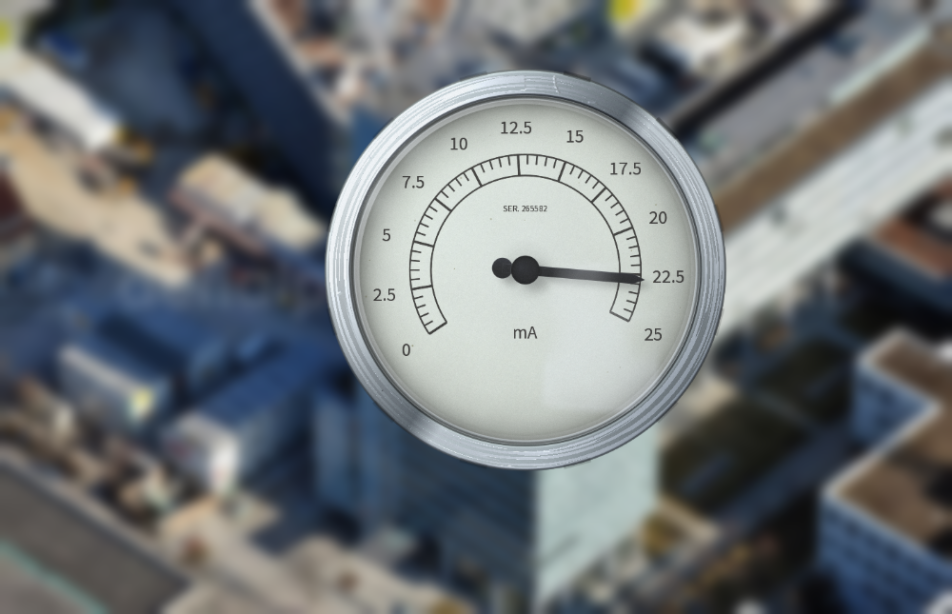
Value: 22.75 mA
